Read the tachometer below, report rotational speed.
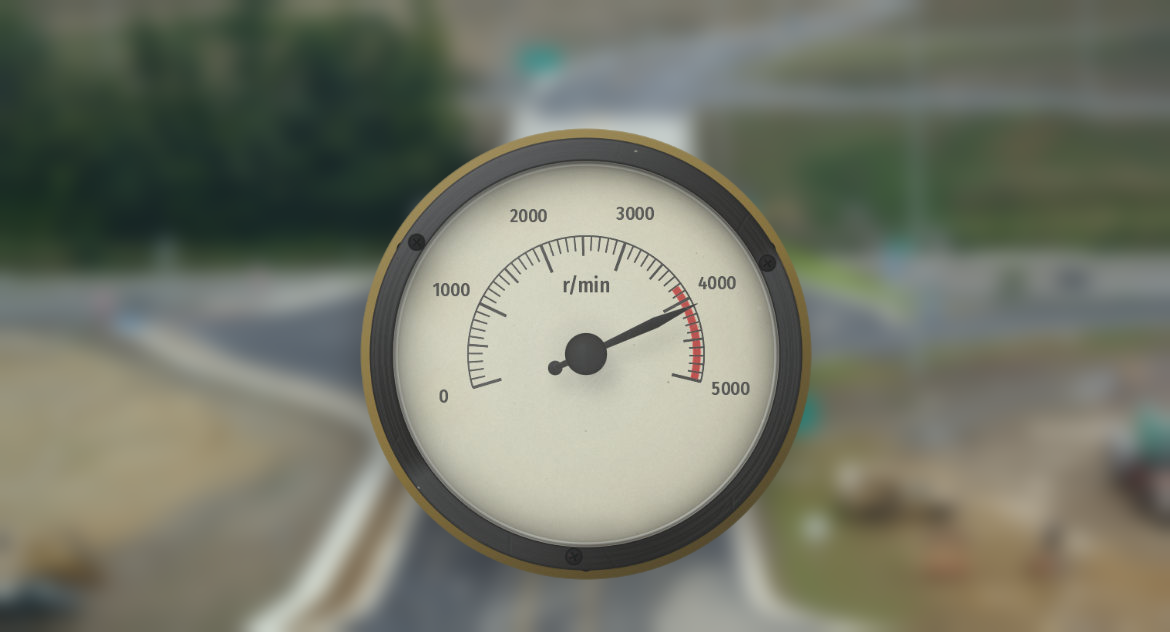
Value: 4100 rpm
